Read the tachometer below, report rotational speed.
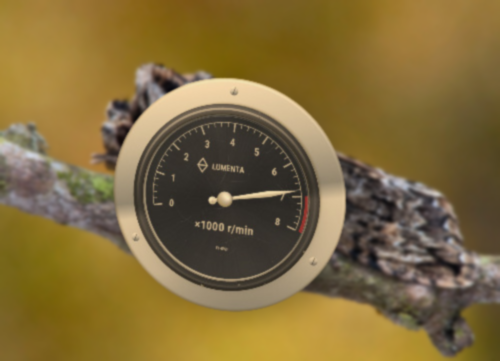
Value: 6800 rpm
